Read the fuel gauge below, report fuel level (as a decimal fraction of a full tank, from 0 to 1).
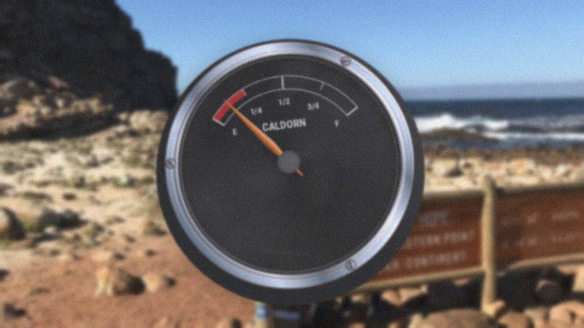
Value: 0.125
